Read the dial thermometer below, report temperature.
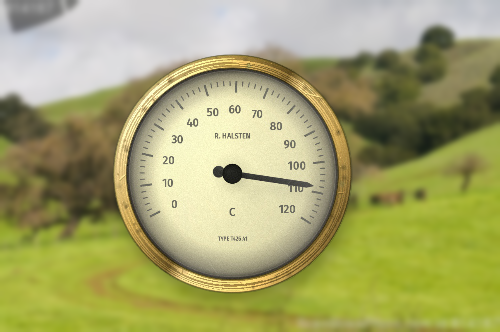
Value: 108 °C
